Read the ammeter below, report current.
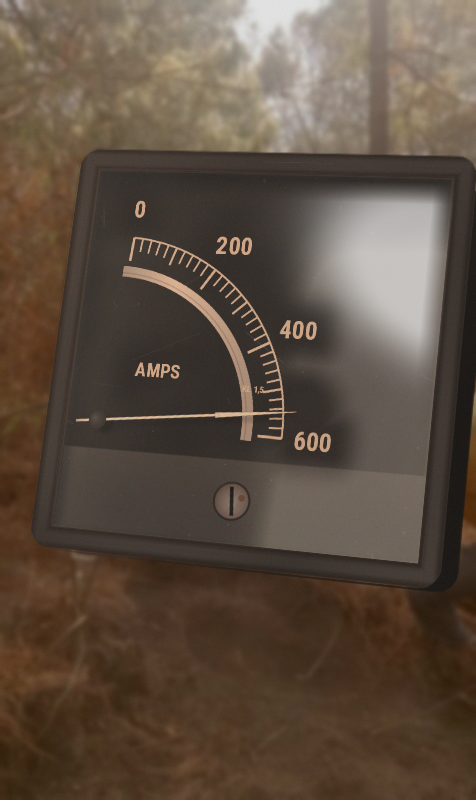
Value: 550 A
